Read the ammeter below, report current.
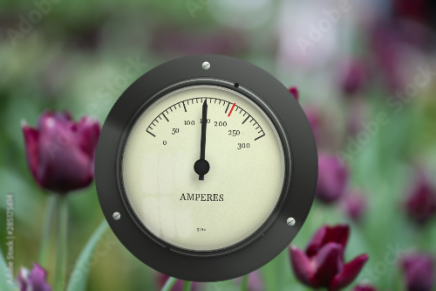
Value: 150 A
